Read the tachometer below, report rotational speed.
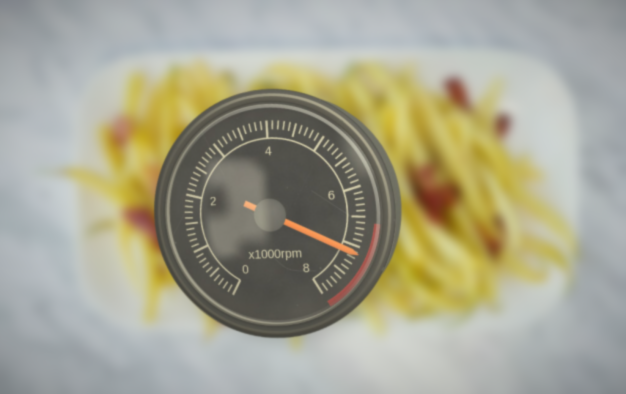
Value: 7100 rpm
